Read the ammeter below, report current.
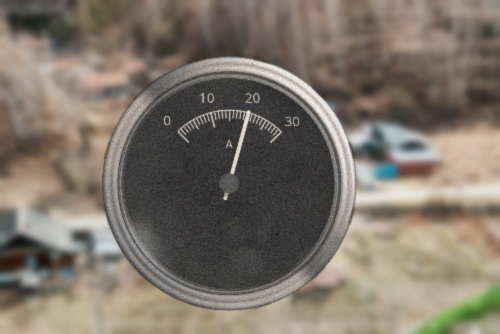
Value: 20 A
